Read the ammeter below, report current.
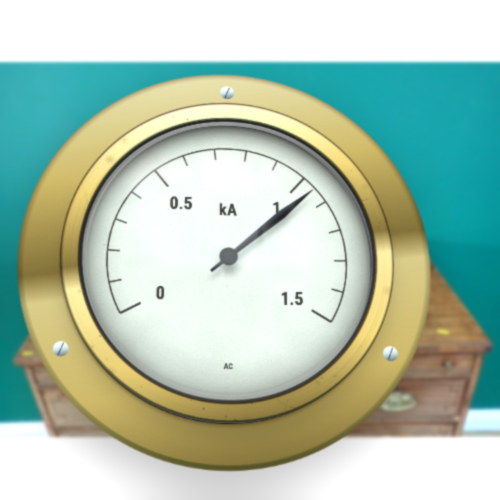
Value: 1.05 kA
